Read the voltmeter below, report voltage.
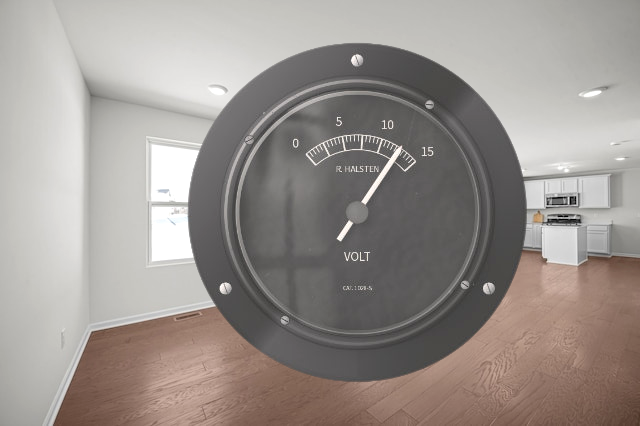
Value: 12.5 V
